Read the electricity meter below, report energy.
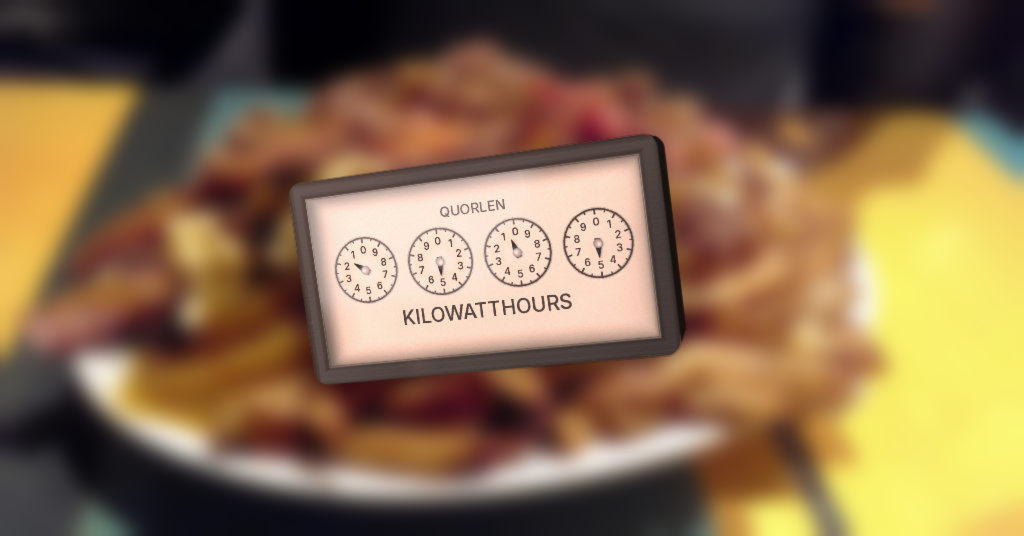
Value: 1505 kWh
